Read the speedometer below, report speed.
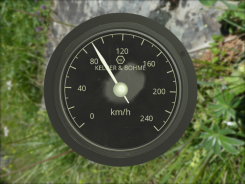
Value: 90 km/h
